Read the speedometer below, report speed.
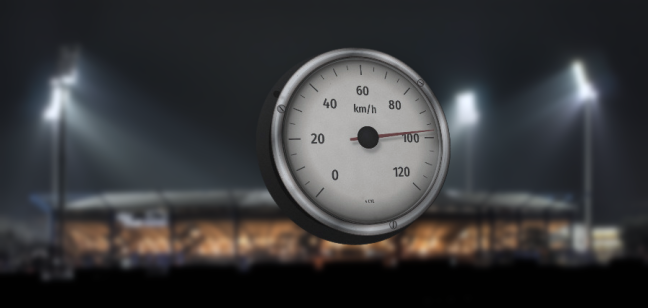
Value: 97.5 km/h
